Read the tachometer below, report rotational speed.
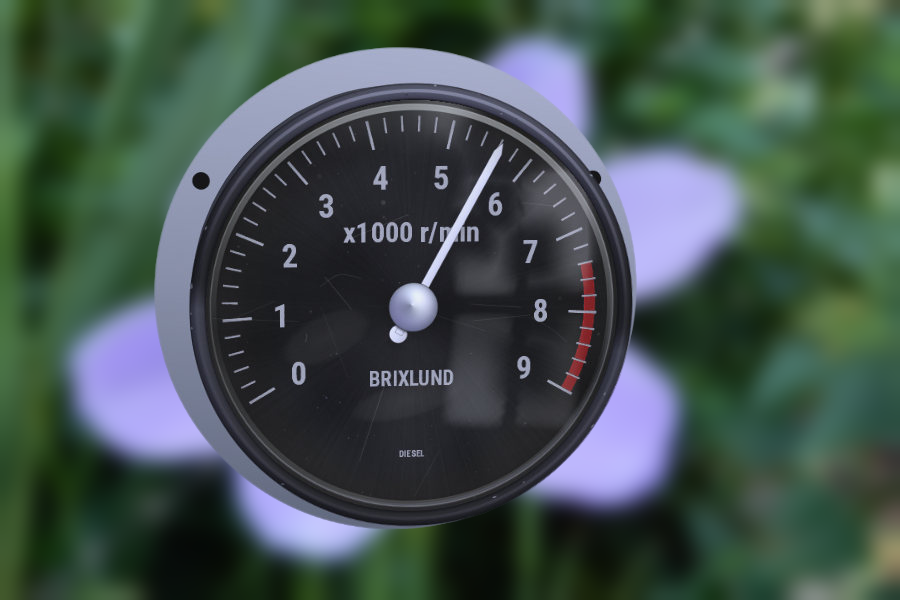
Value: 5600 rpm
